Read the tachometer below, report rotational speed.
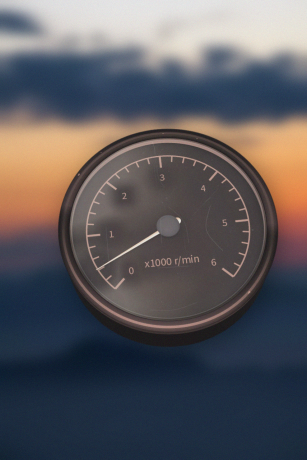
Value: 400 rpm
